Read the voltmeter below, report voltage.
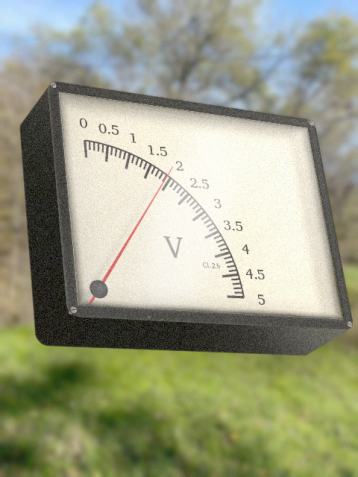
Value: 1.9 V
